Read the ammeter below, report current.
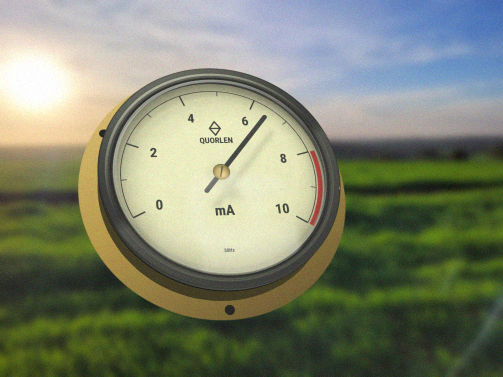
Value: 6.5 mA
